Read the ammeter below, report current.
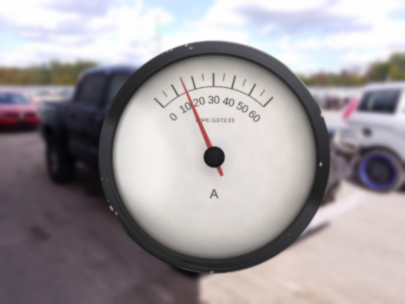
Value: 15 A
